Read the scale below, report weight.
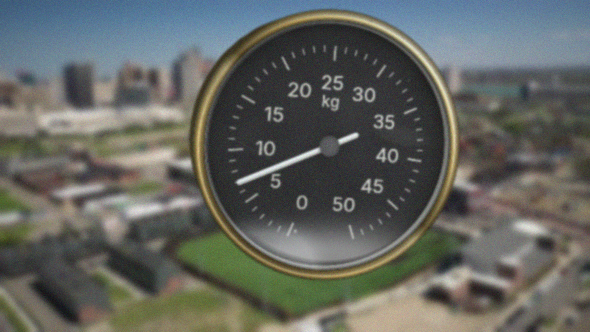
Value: 7 kg
